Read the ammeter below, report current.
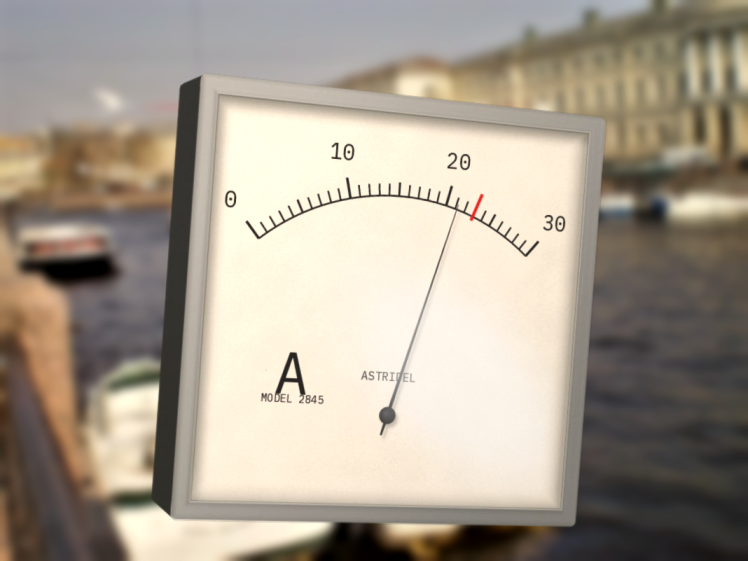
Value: 21 A
